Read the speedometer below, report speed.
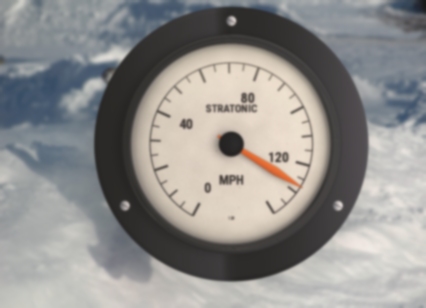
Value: 127.5 mph
